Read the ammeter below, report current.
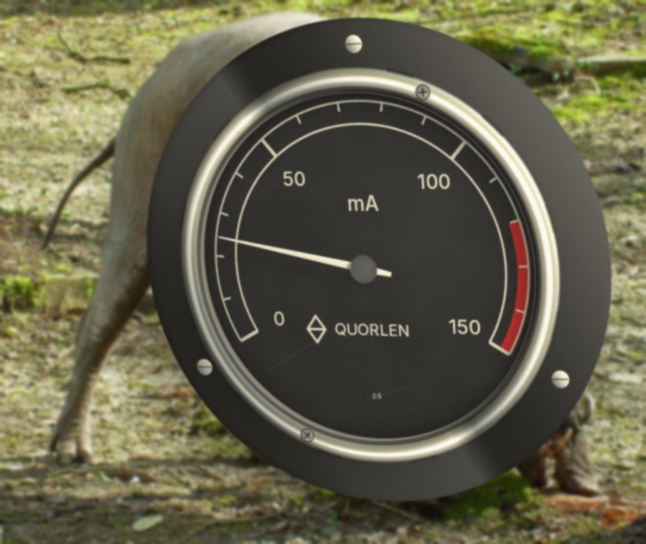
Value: 25 mA
